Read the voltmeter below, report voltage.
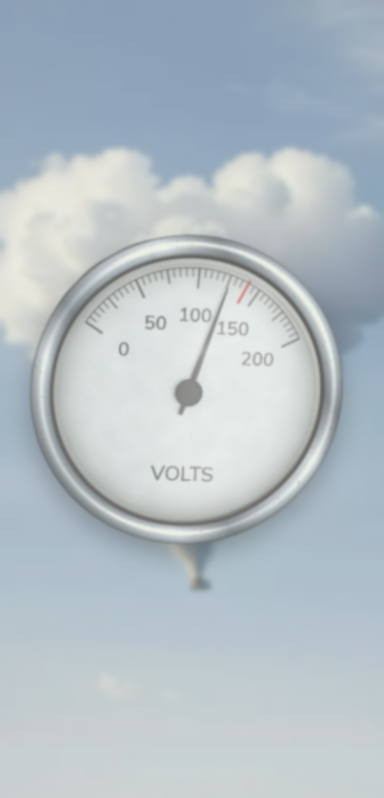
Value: 125 V
